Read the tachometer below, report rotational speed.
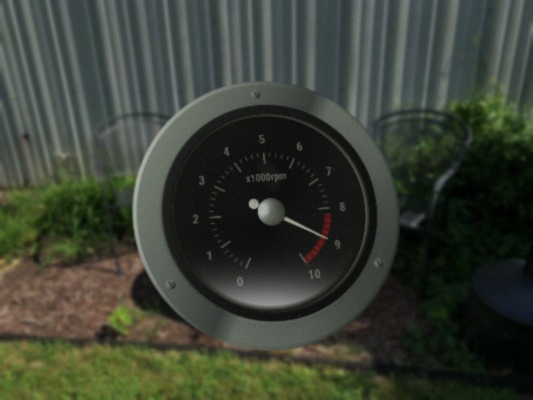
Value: 9000 rpm
